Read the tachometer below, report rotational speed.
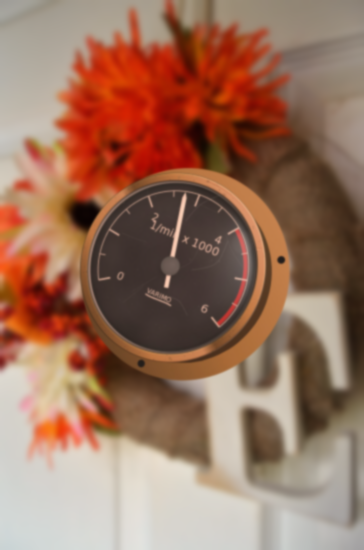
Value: 2750 rpm
